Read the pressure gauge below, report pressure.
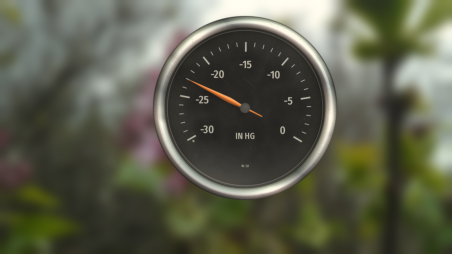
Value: -23 inHg
